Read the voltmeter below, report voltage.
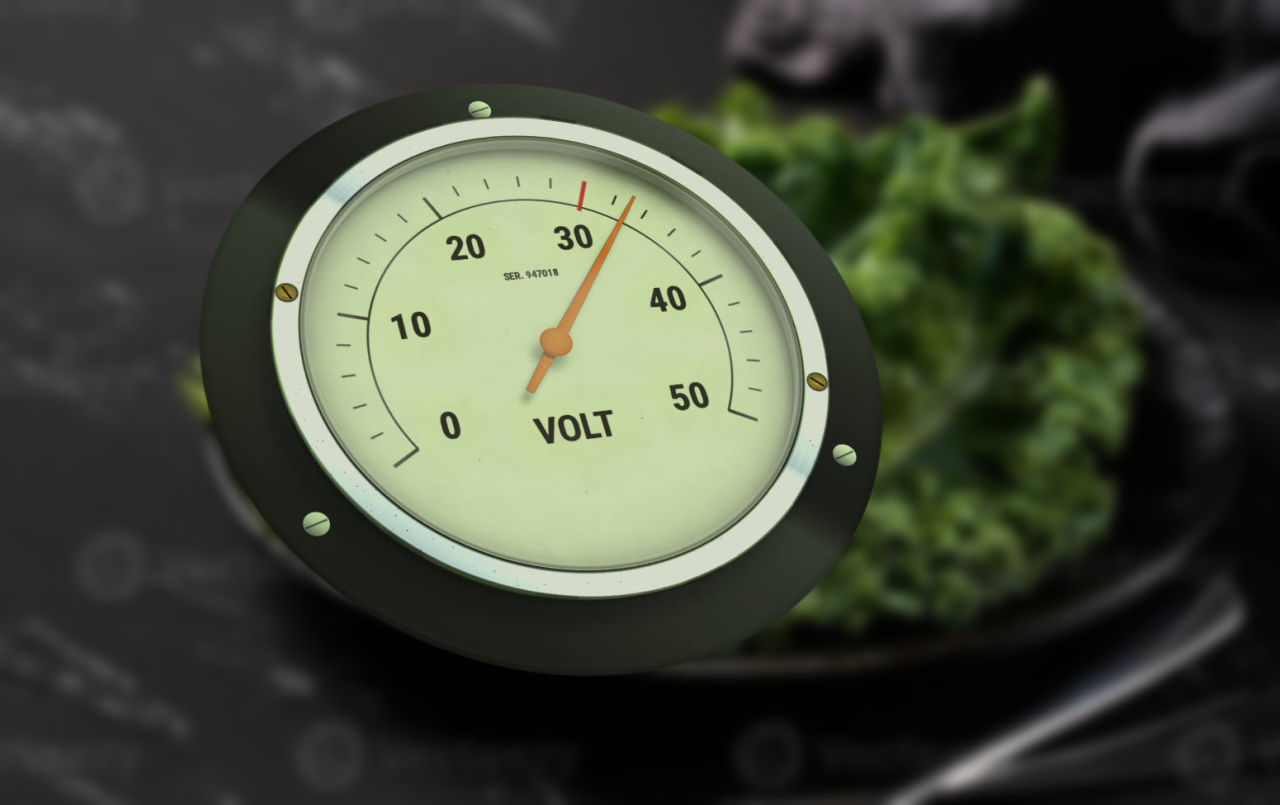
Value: 33 V
